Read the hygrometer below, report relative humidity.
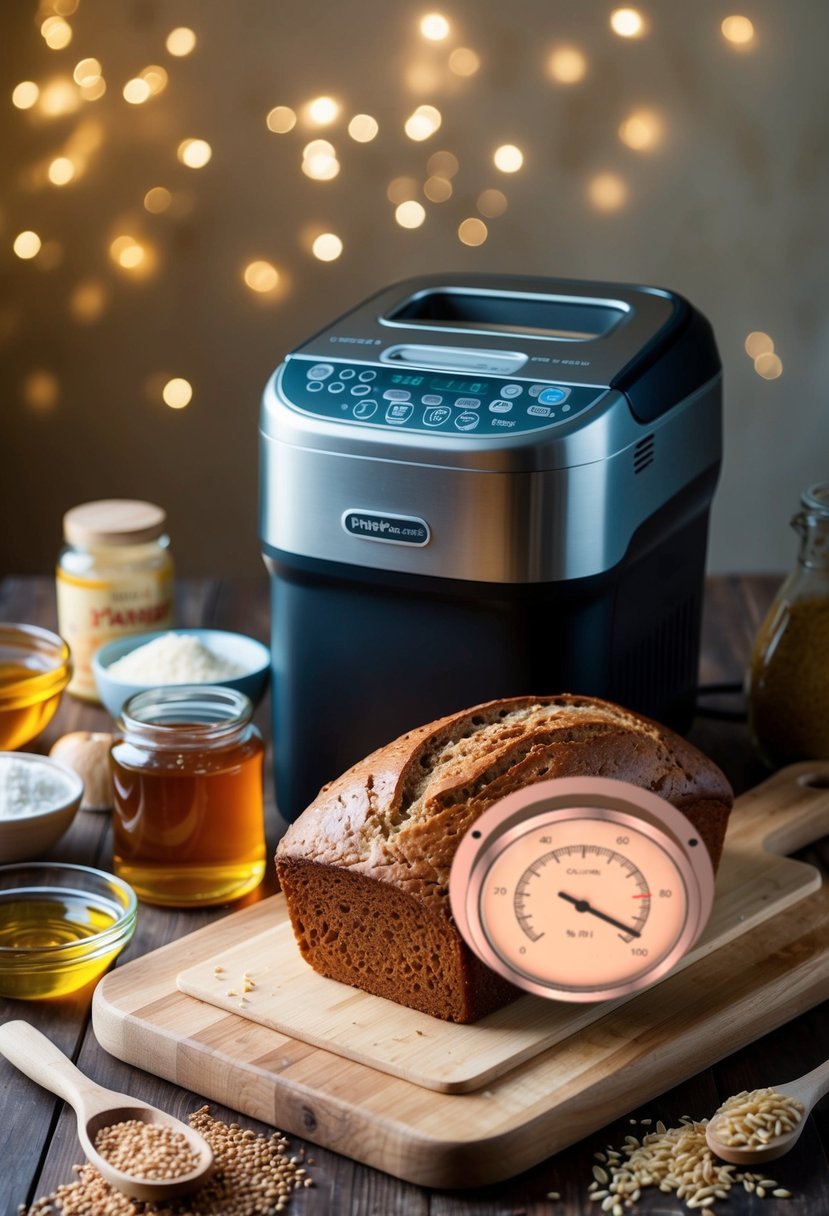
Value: 95 %
